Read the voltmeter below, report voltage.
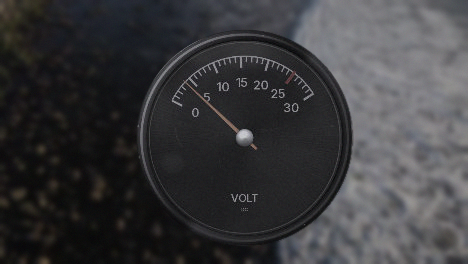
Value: 4 V
